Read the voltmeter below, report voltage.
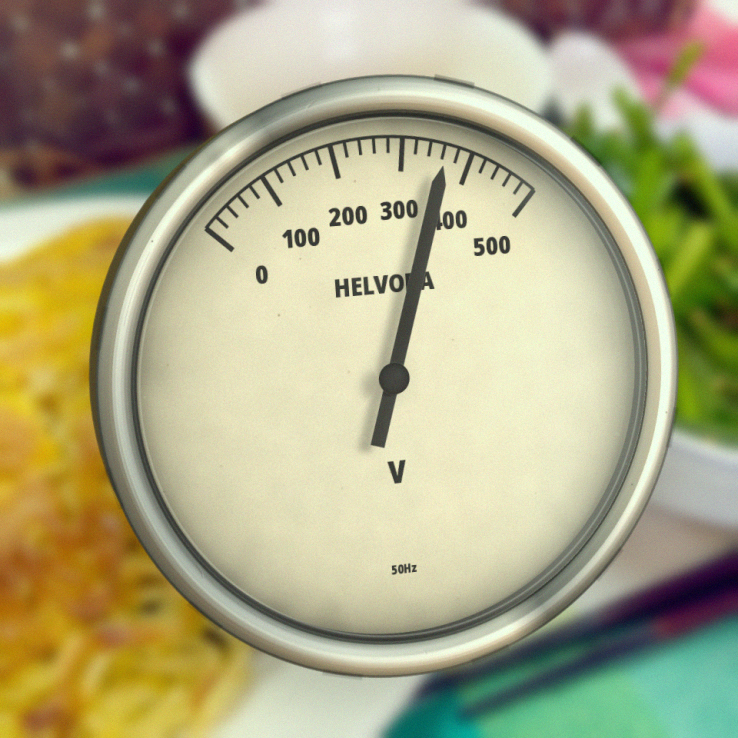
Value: 360 V
